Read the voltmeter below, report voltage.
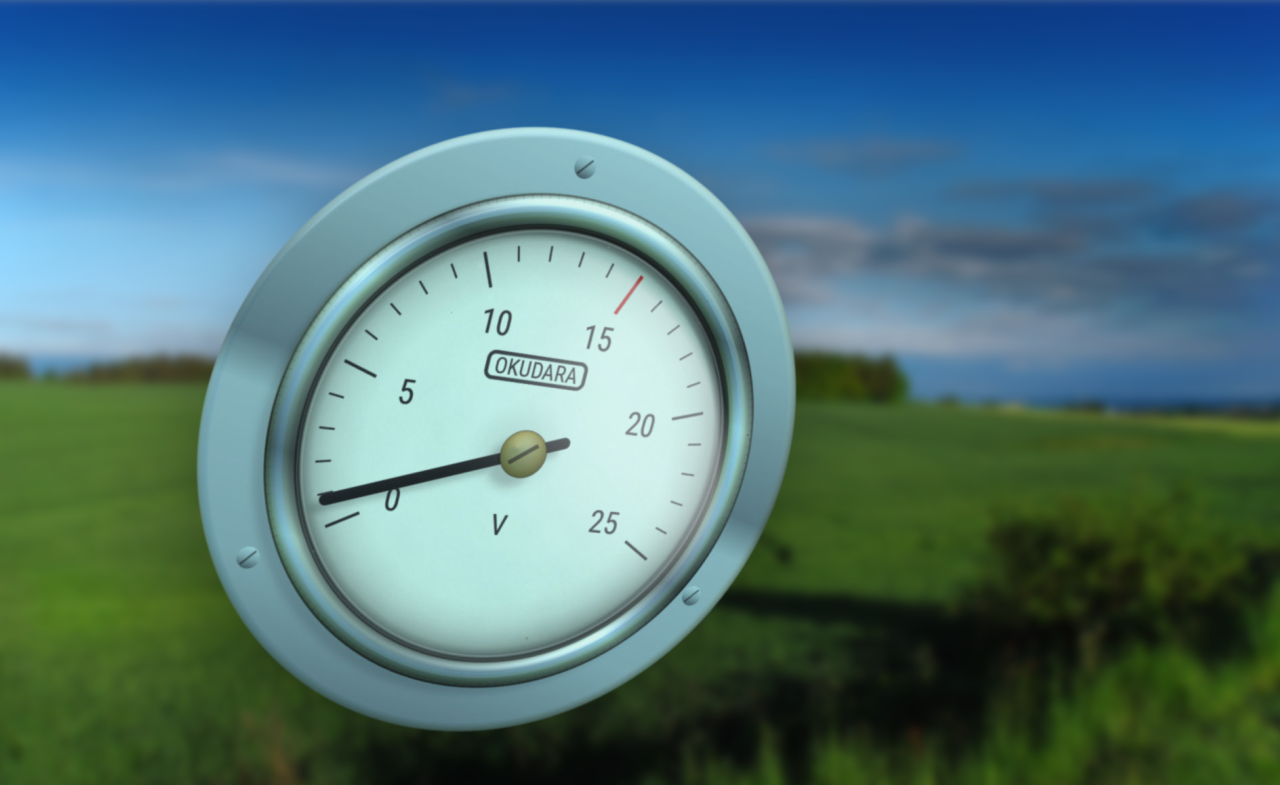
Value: 1 V
